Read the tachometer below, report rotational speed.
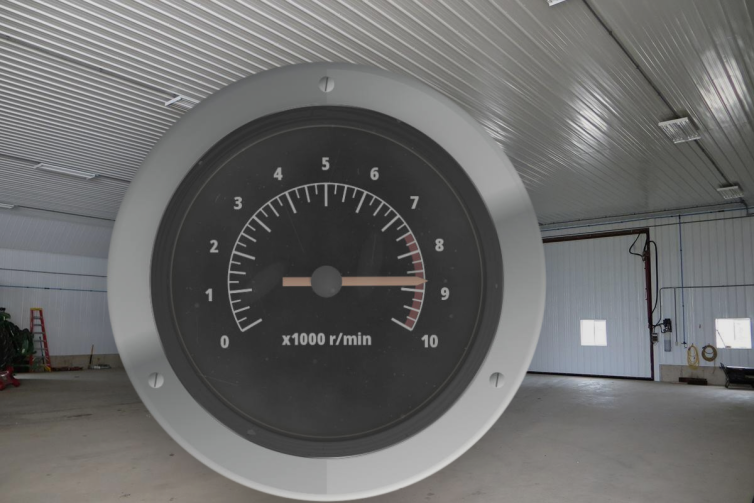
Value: 8750 rpm
